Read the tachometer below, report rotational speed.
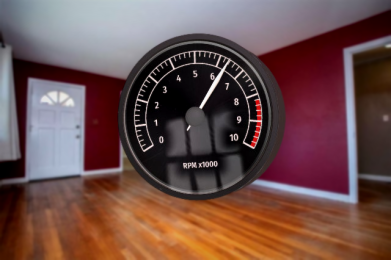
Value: 6400 rpm
